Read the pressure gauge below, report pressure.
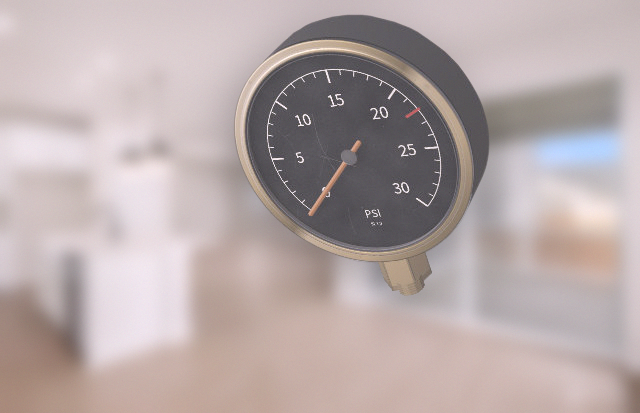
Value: 0 psi
